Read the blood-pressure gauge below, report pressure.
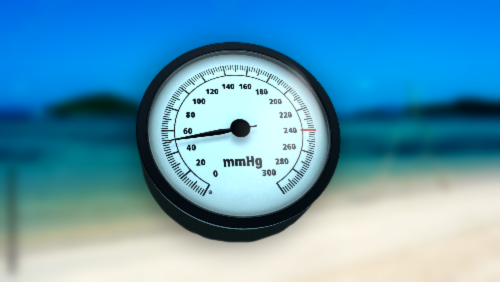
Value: 50 mmHg
